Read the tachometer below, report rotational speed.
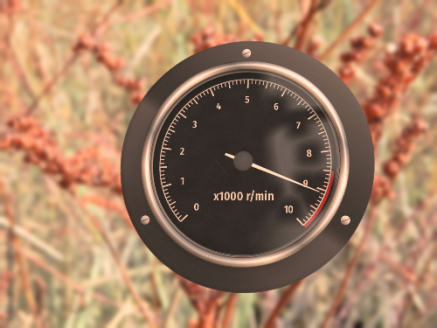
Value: 9100 rpm
